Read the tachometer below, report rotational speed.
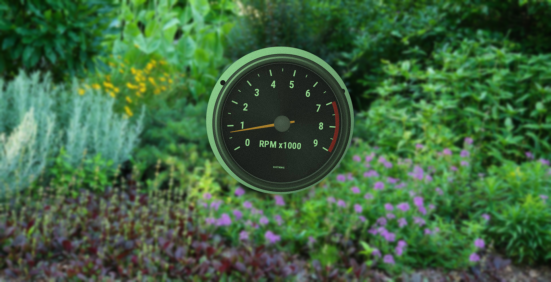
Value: 750 rpm
